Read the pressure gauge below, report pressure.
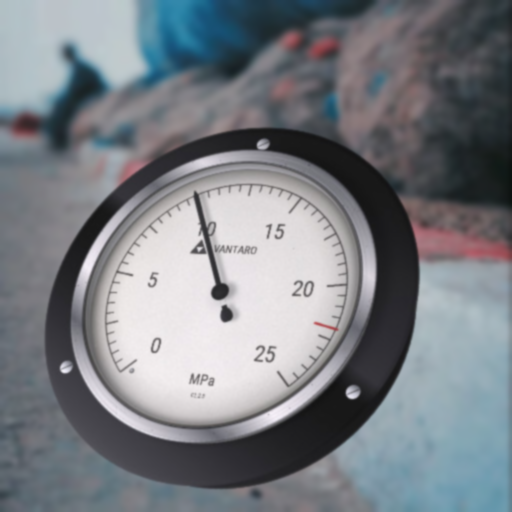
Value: 10 MPa
